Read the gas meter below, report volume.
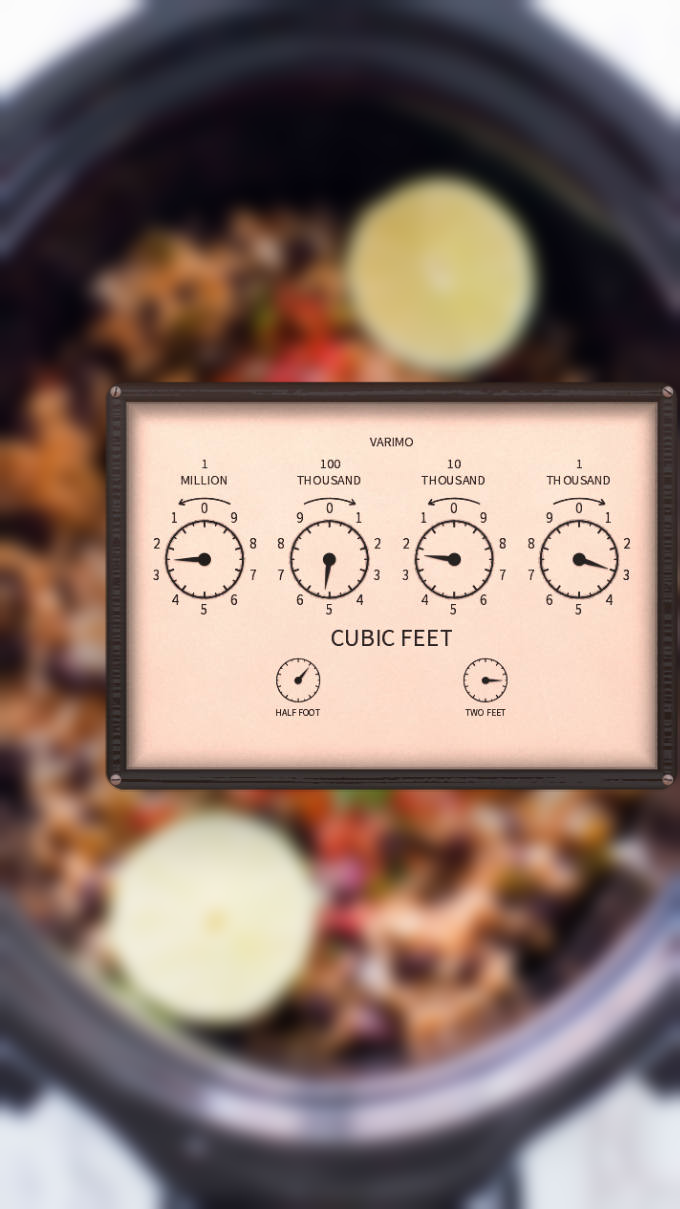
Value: 252300 ft³
